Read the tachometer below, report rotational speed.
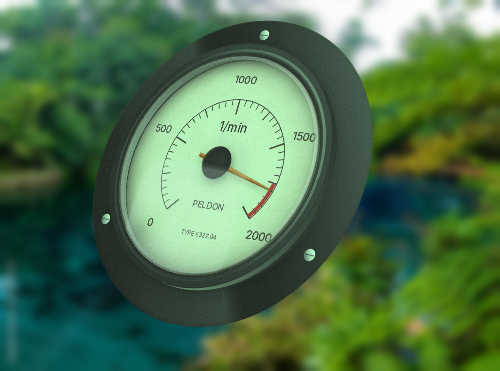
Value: 1800 rpm
